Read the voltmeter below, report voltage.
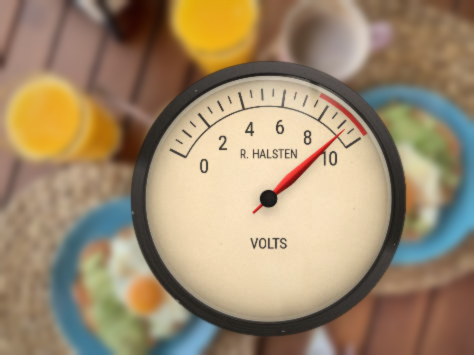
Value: 9.25 V
